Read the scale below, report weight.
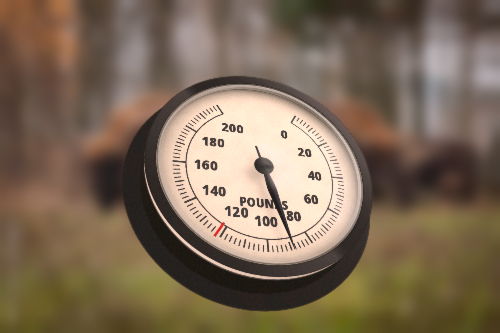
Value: 90 lb
